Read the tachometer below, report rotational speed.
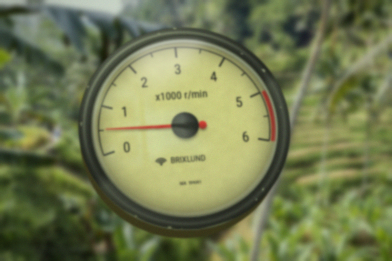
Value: 500 rpm
